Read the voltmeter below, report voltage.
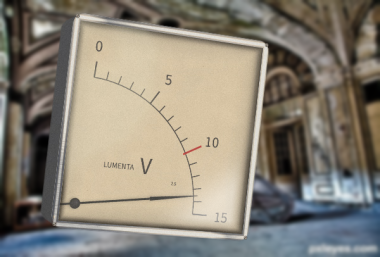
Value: 13.5 V
